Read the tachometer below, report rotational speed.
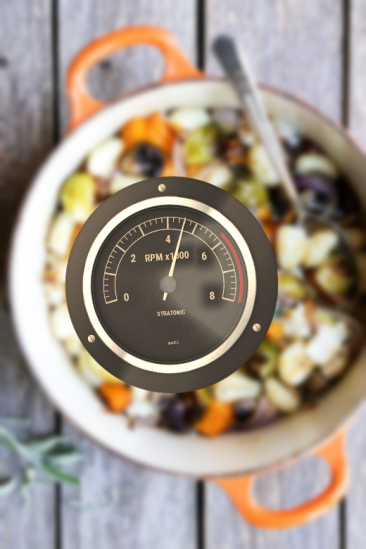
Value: 4600 rpm
